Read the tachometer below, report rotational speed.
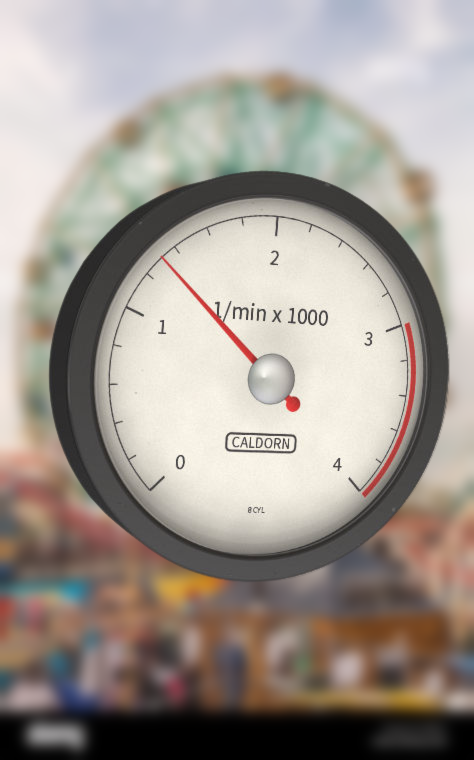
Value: 1300 rpm
